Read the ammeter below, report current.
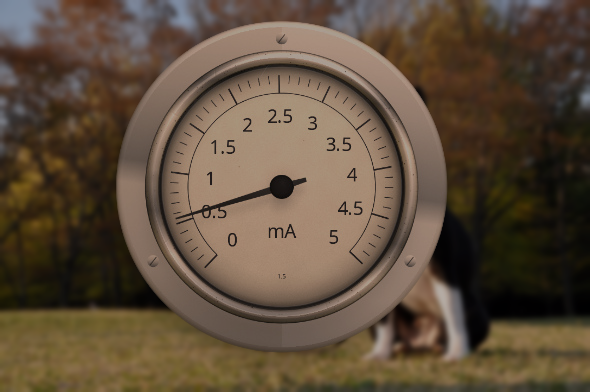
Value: 0.55 mA
